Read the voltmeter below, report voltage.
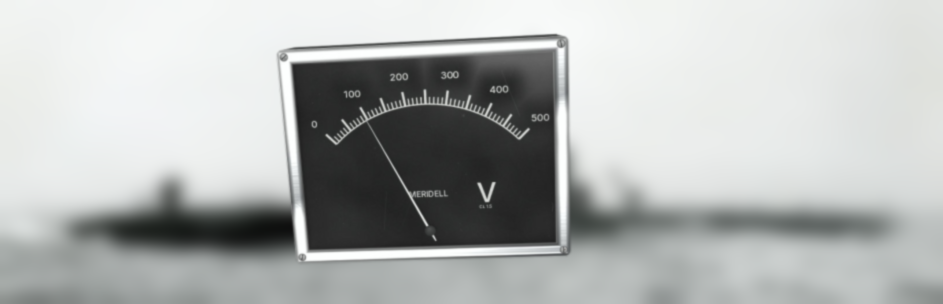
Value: 100 V
